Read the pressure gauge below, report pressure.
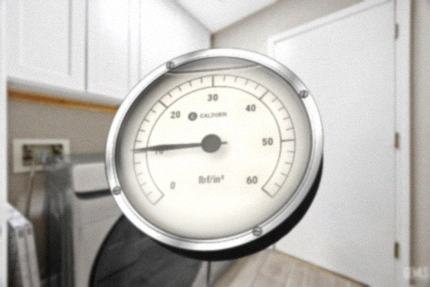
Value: 10 psi
